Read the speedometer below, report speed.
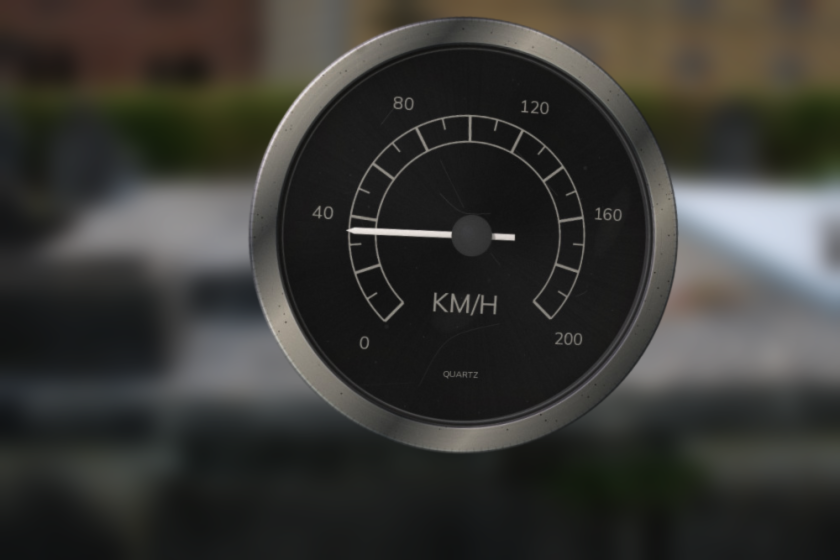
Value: 35 km/h
